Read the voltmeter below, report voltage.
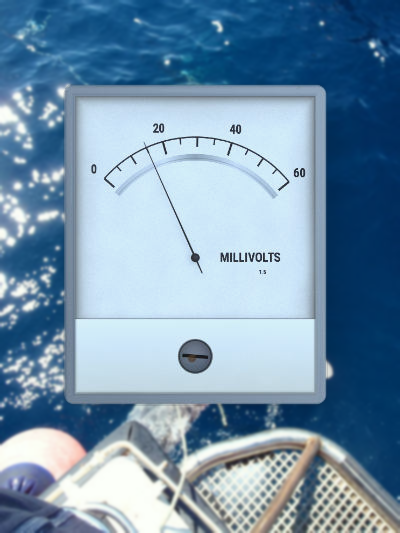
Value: 15 mV
